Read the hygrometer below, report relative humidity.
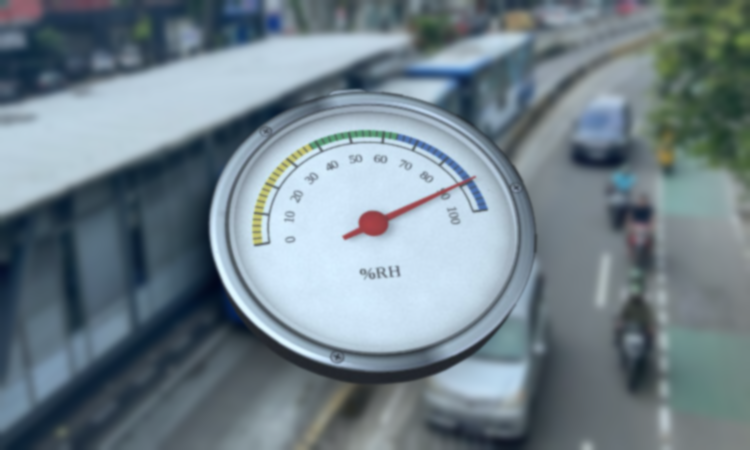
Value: 90 %
